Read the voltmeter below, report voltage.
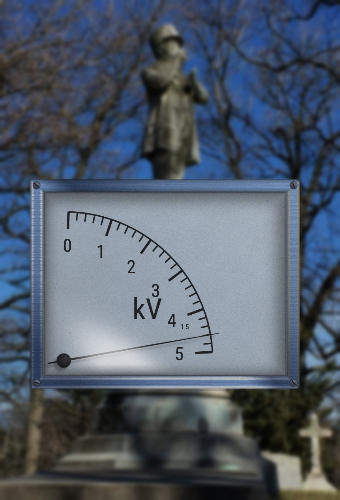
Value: 4.6 kV
